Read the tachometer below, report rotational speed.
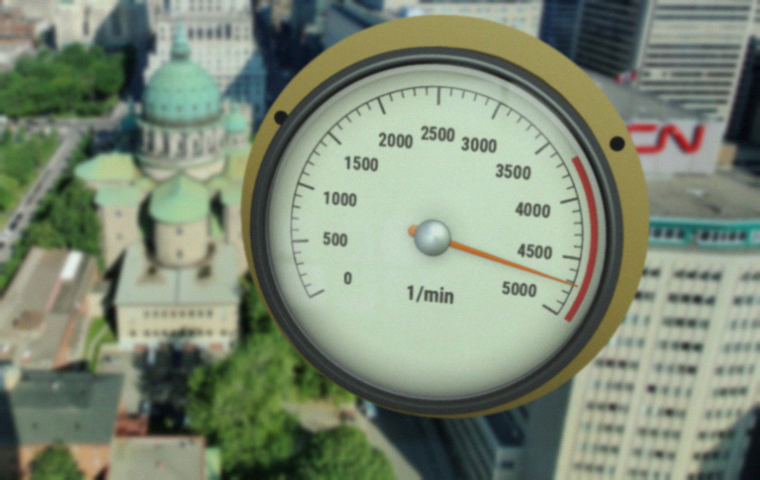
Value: 4700 rpm
